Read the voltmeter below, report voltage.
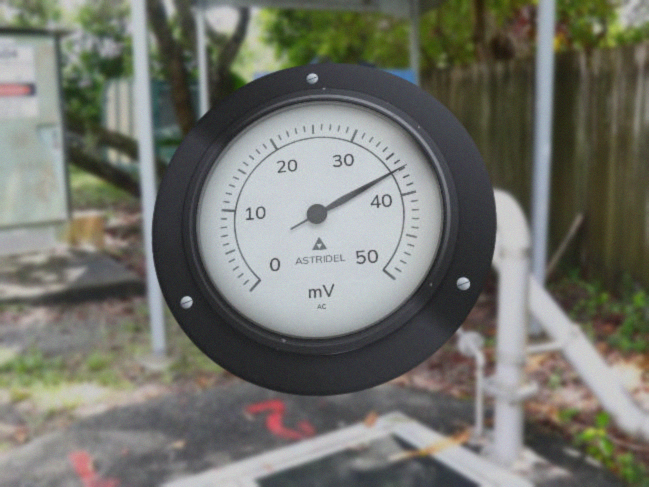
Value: 37 mV
